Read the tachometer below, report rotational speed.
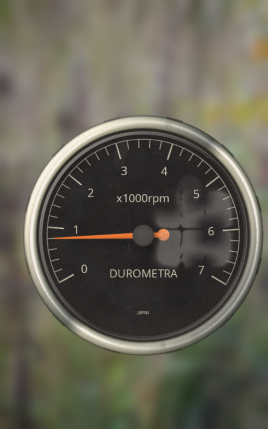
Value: 800 rpm
